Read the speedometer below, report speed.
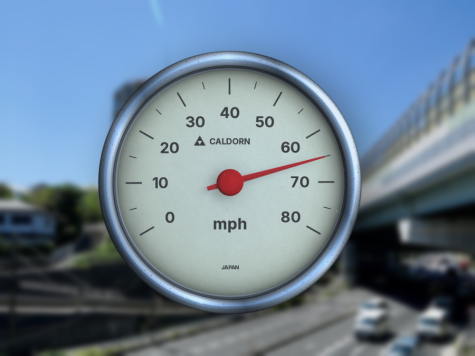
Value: 65 mph
